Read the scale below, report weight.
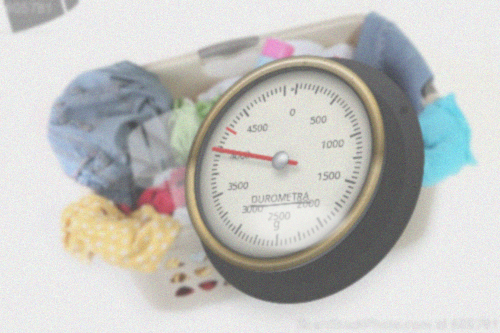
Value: 4000 g
